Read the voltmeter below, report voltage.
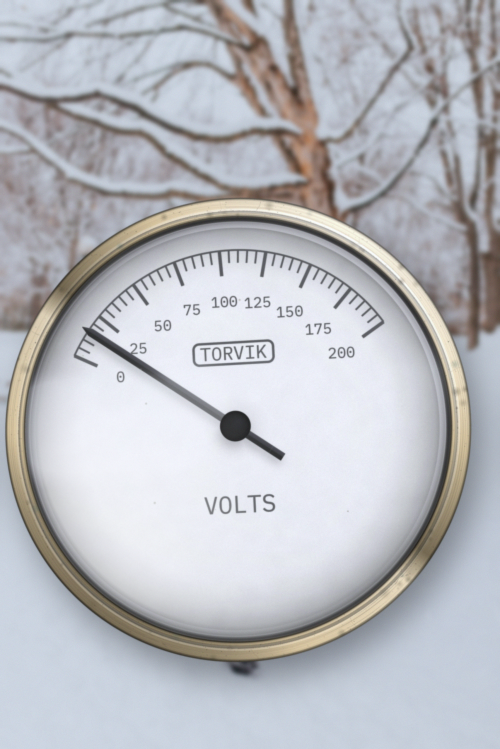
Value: 15 V
